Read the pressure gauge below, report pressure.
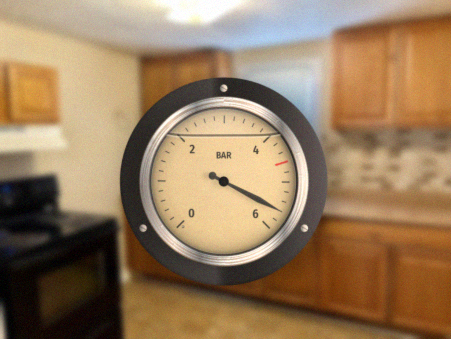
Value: 5.6 bar
